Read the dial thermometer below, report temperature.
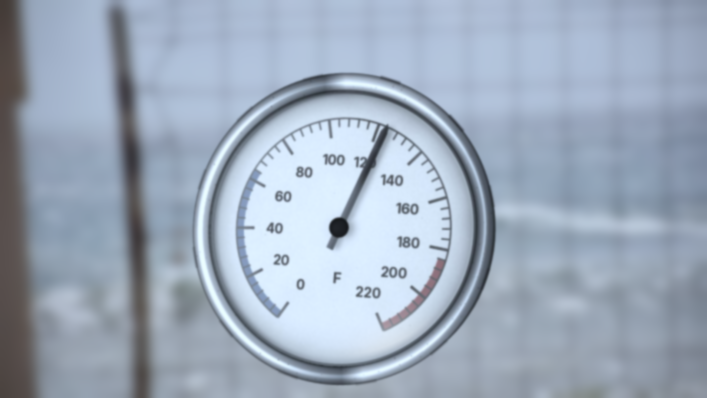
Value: 124 °F
